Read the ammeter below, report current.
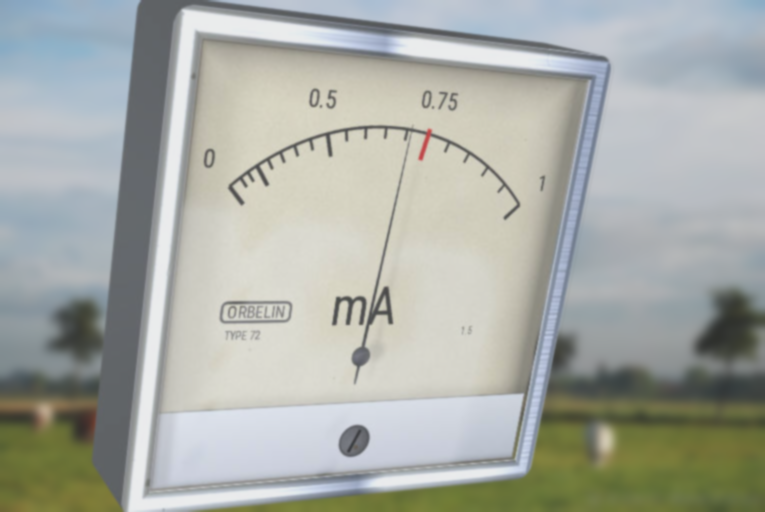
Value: 0.7 mA
